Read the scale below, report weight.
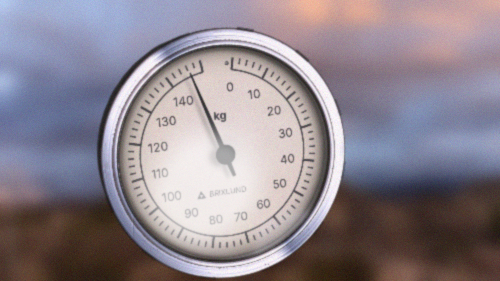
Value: 146 kg
